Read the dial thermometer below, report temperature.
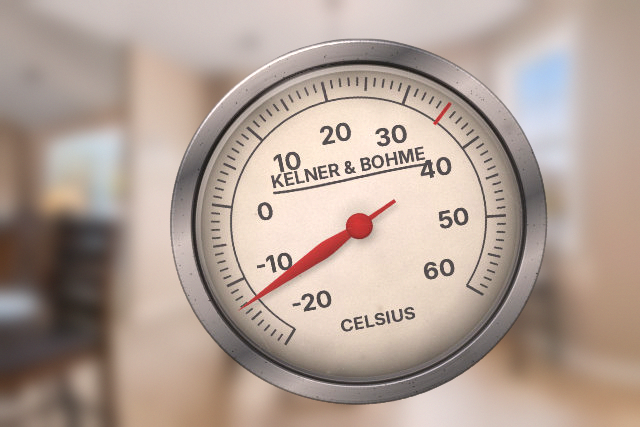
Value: -13 °C
